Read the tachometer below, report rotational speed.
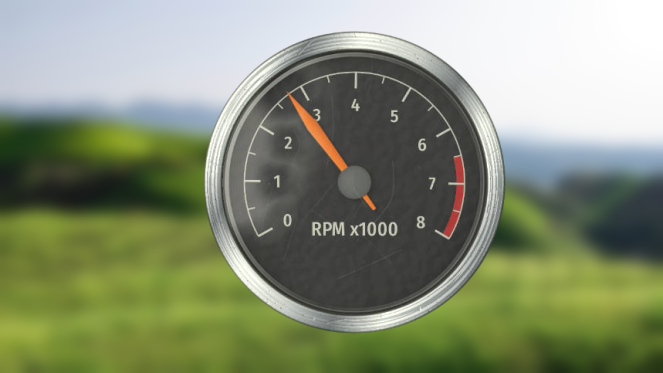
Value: 2750 rpm
